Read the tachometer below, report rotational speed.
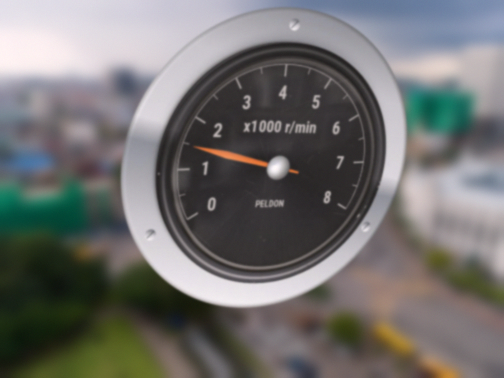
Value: 1500 rpm
